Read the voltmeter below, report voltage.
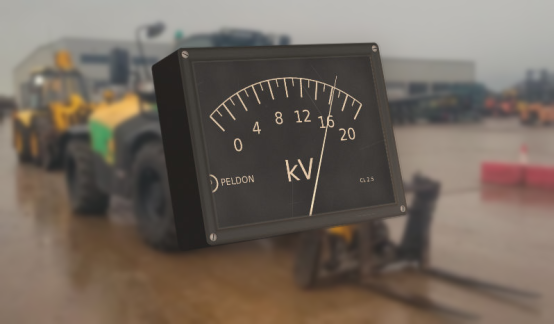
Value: 16 kV
